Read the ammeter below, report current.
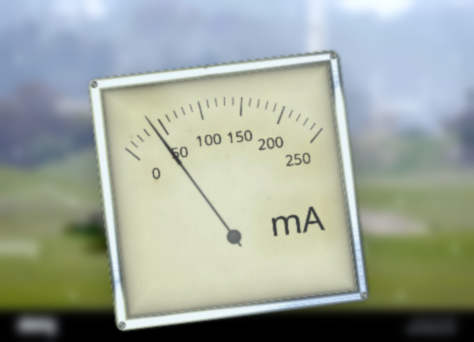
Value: 40 mA
